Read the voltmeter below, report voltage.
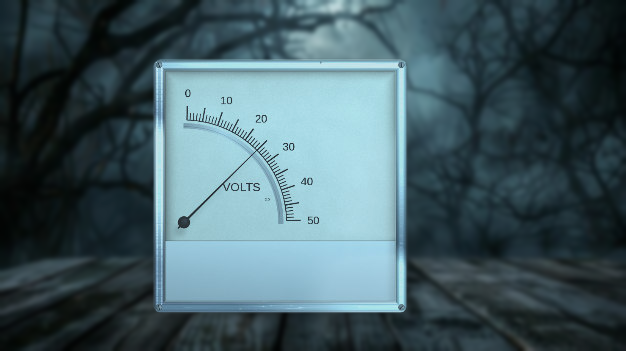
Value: 25 V
